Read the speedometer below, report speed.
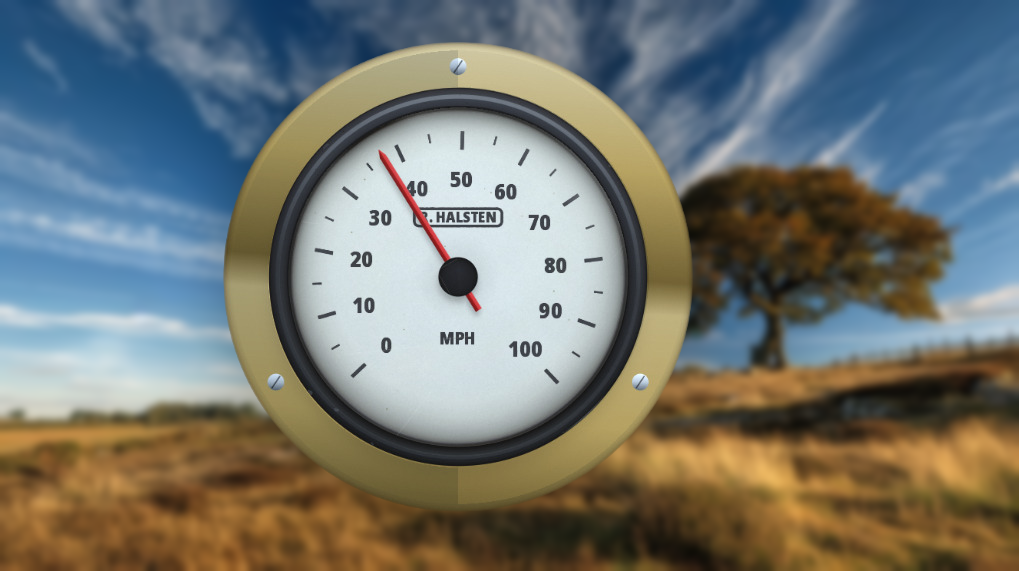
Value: 37.5 mph
